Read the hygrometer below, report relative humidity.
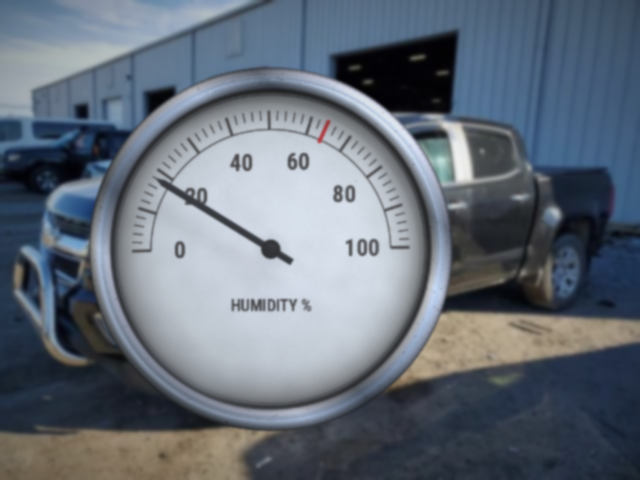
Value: 18 %
